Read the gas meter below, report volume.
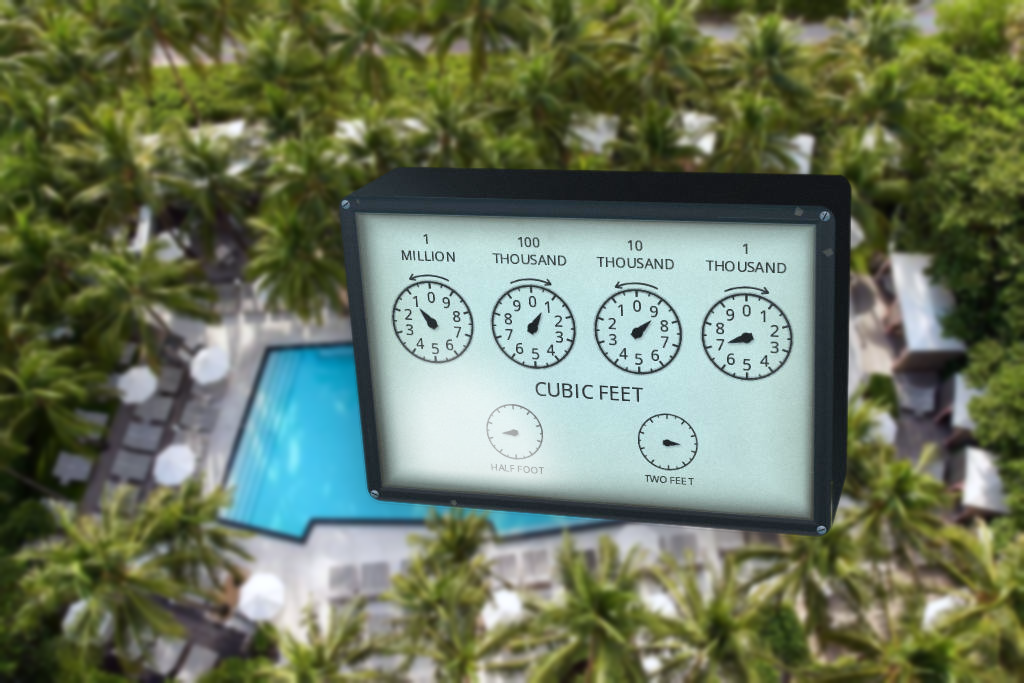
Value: 108700 ft³
